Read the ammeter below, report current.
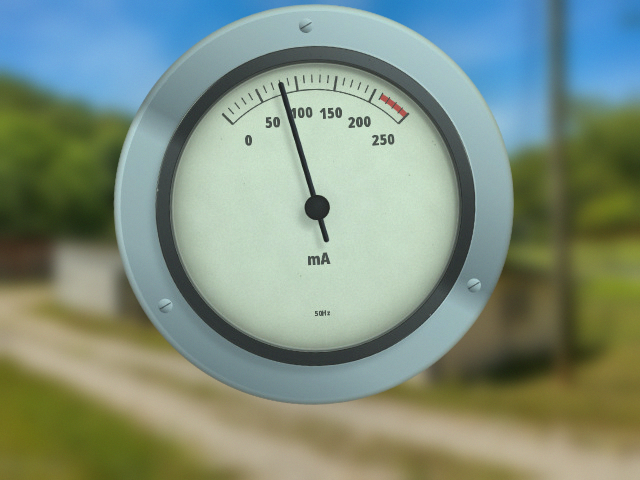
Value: 80 mA
